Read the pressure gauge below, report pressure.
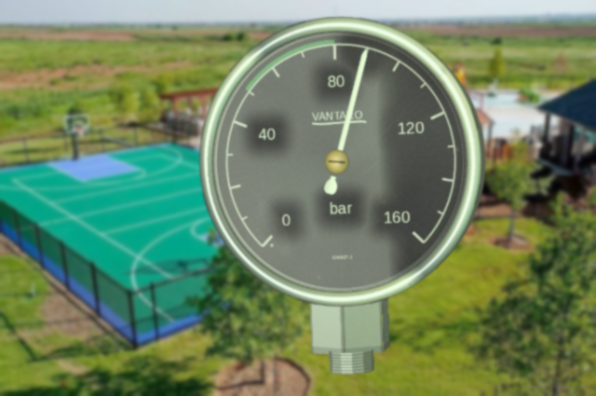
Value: 90 bar
